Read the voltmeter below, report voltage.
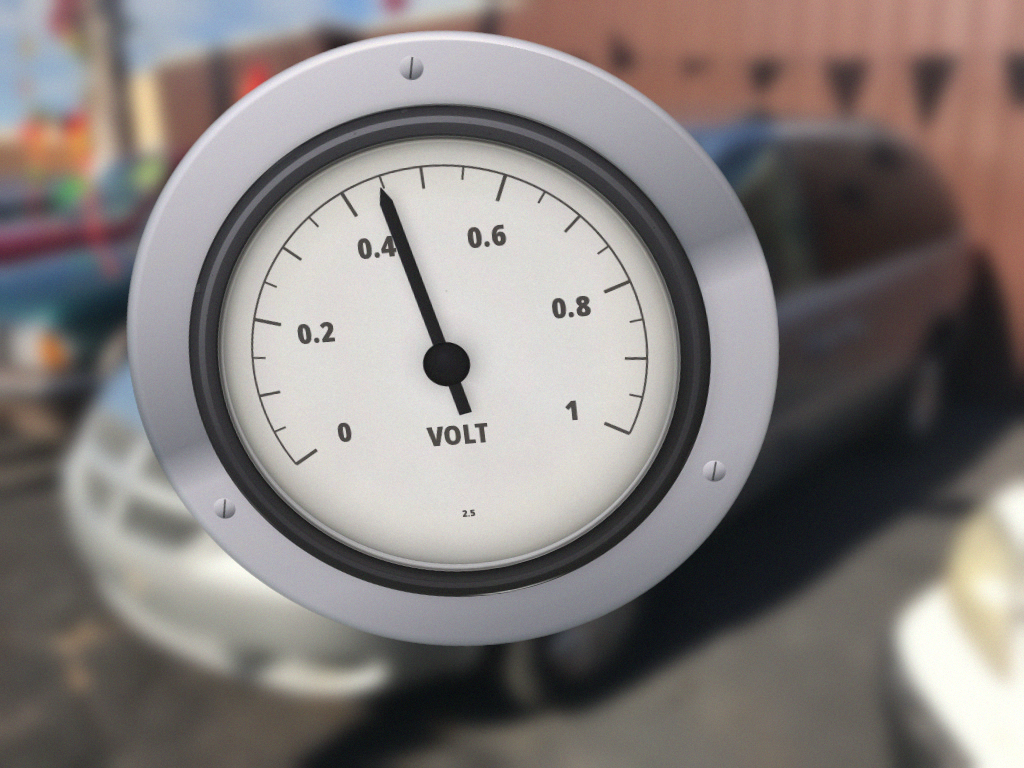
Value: 0.45 V
